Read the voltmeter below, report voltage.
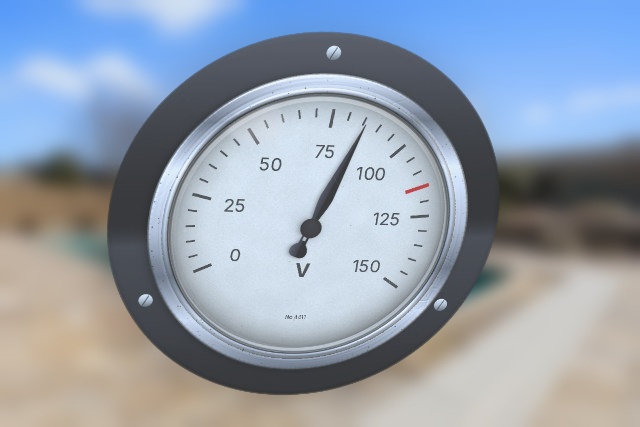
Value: 85 V
